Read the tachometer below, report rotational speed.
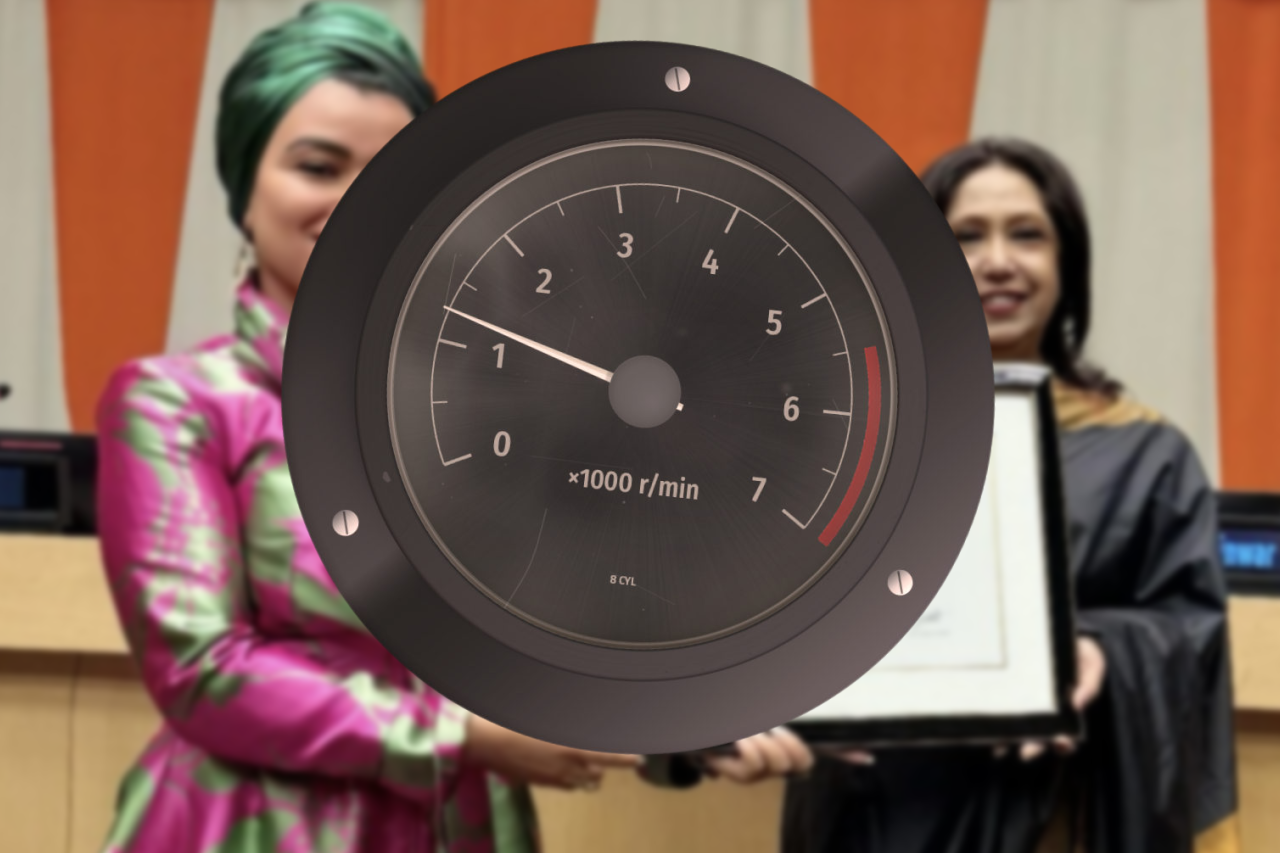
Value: 1250 rpm
